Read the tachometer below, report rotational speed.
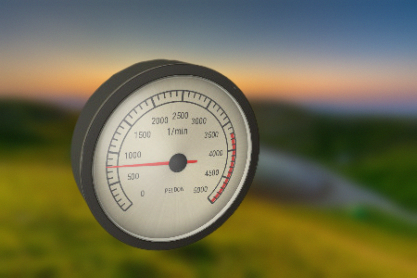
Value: 800 rpm
